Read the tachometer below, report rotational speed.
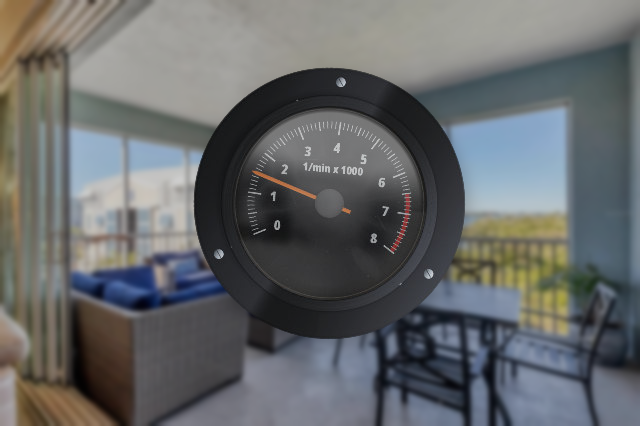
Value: 1500 rpm
